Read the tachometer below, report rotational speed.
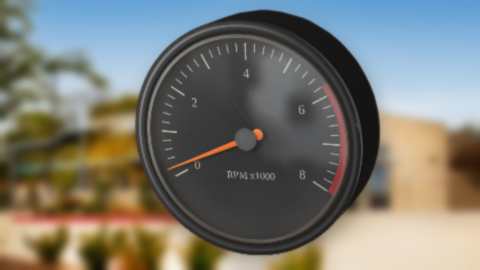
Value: 200 rpm
